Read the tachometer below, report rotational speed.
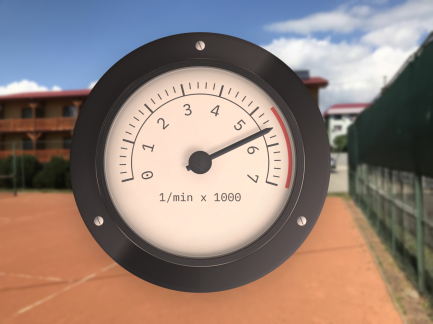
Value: 5600 rpm
